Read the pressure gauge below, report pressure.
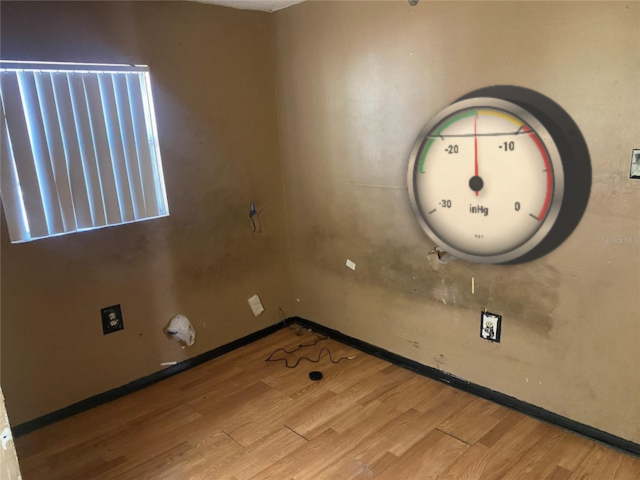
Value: -15 inHg
